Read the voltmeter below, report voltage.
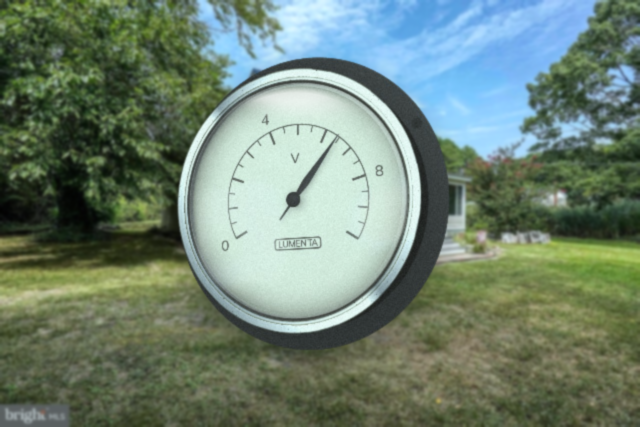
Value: 6.5 V
